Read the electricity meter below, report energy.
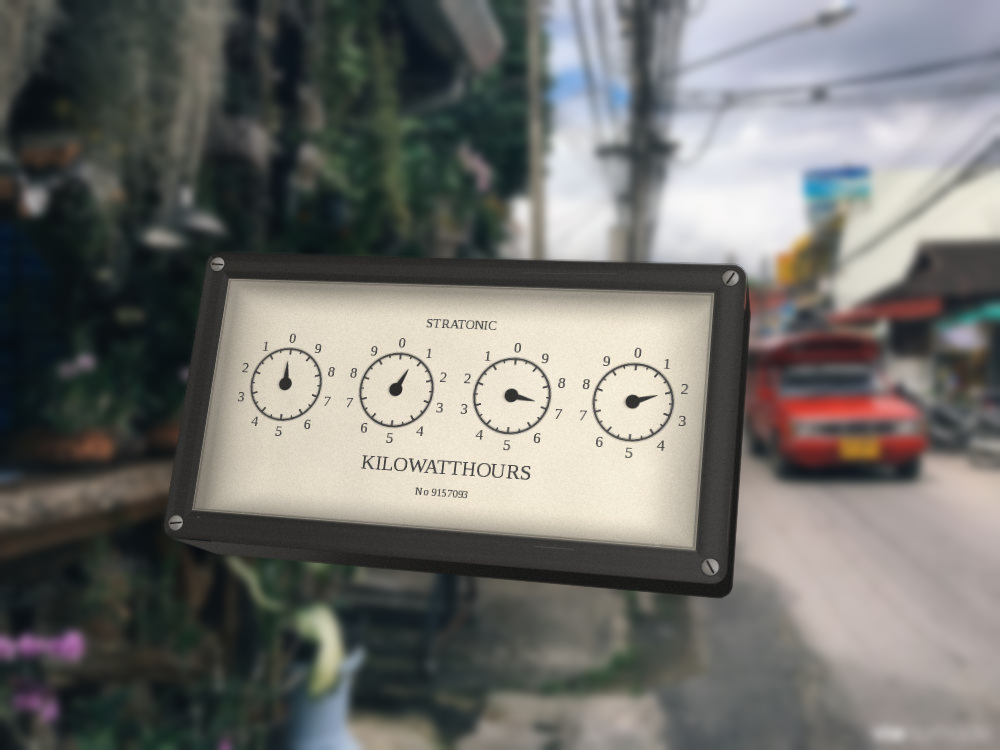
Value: 72 kWh
